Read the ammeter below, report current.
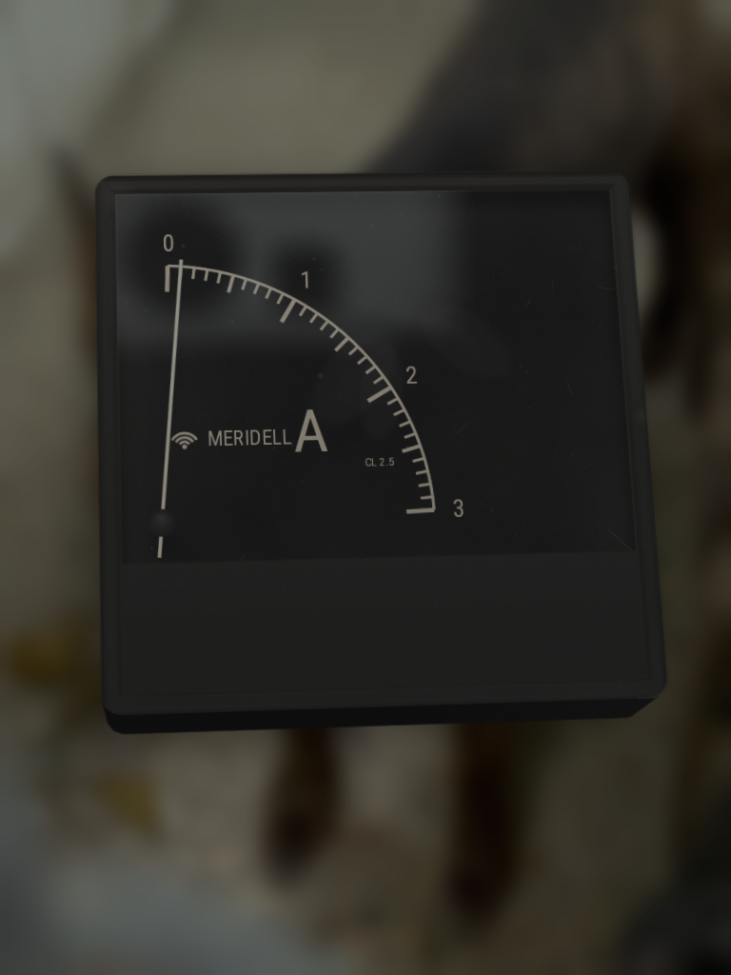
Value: 0.1 A
